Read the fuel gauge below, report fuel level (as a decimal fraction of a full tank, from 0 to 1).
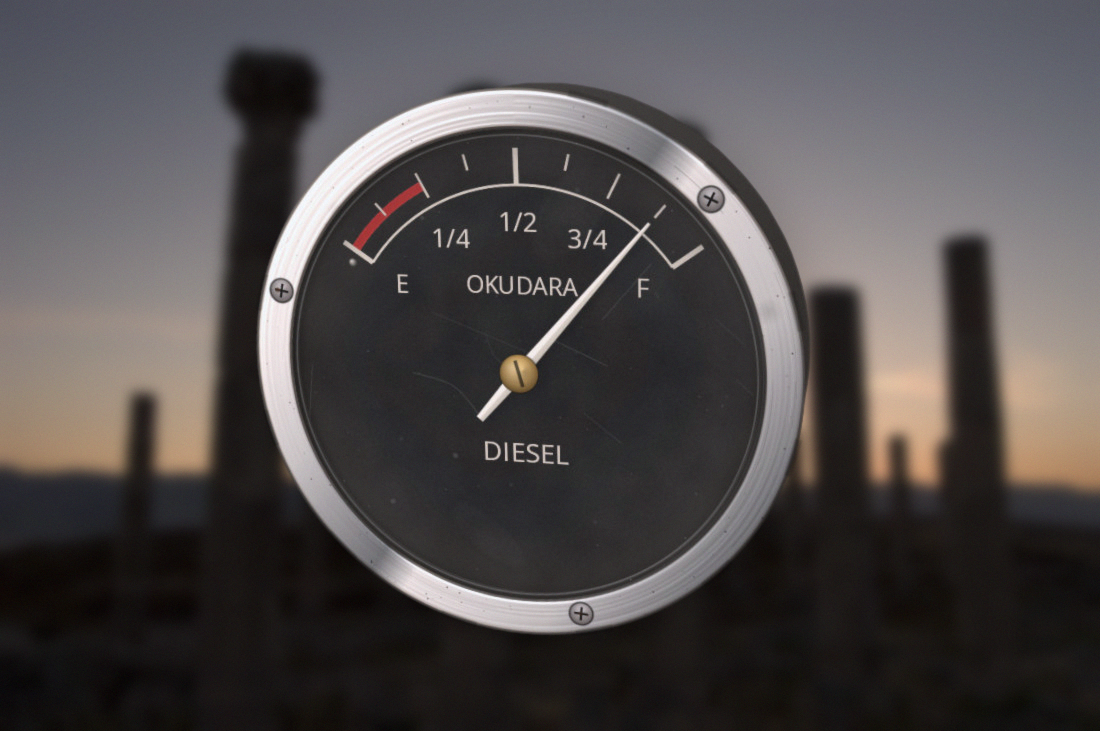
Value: 0.875
